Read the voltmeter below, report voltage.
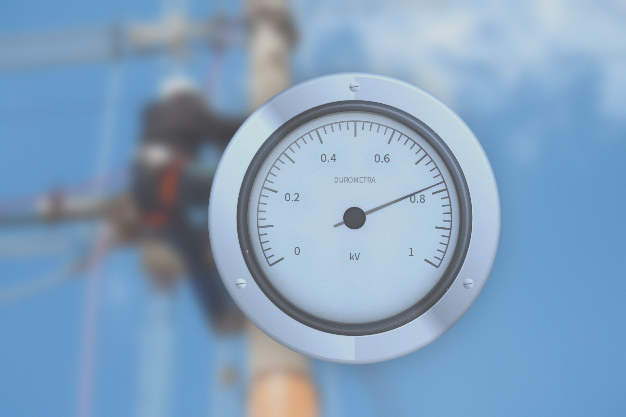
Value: 0.78 kV
